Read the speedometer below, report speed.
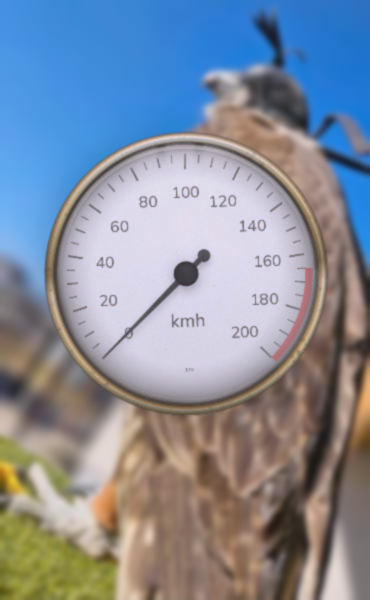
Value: 0 km/h
